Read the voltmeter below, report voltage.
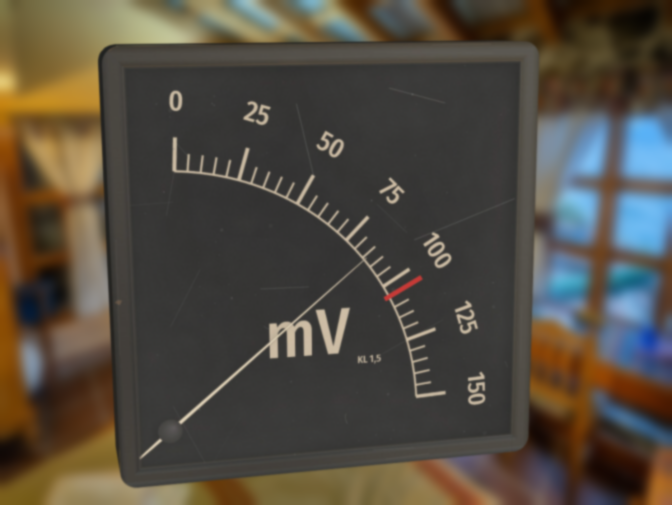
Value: 85 mV
